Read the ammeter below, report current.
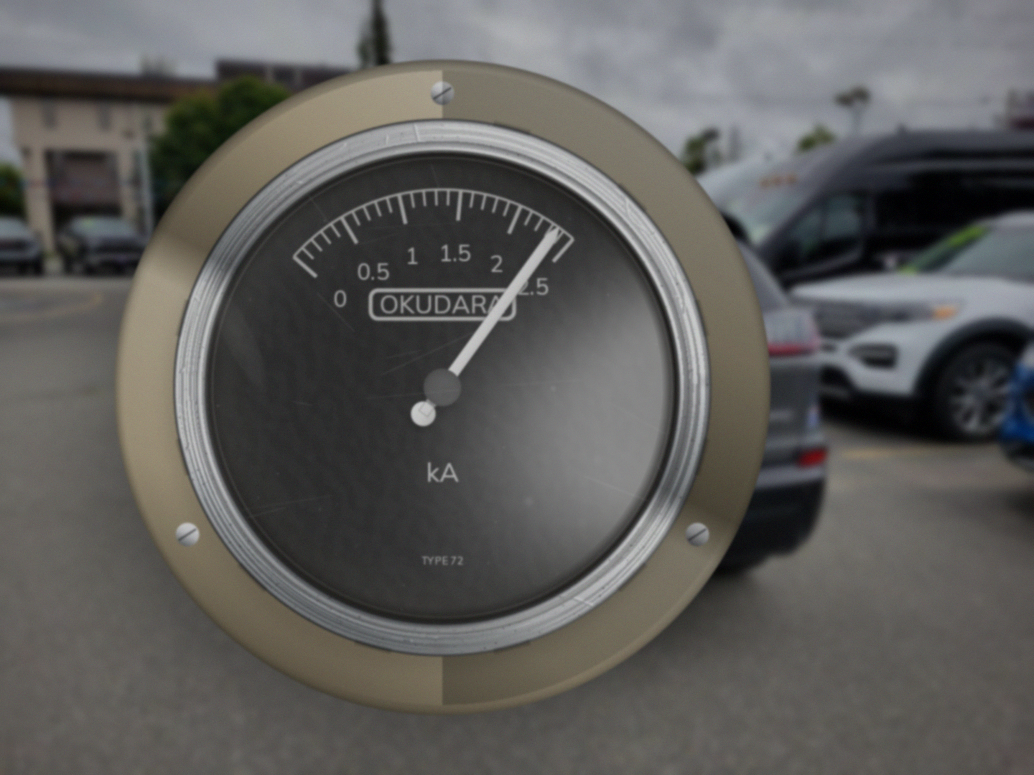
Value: 2.35 kA
